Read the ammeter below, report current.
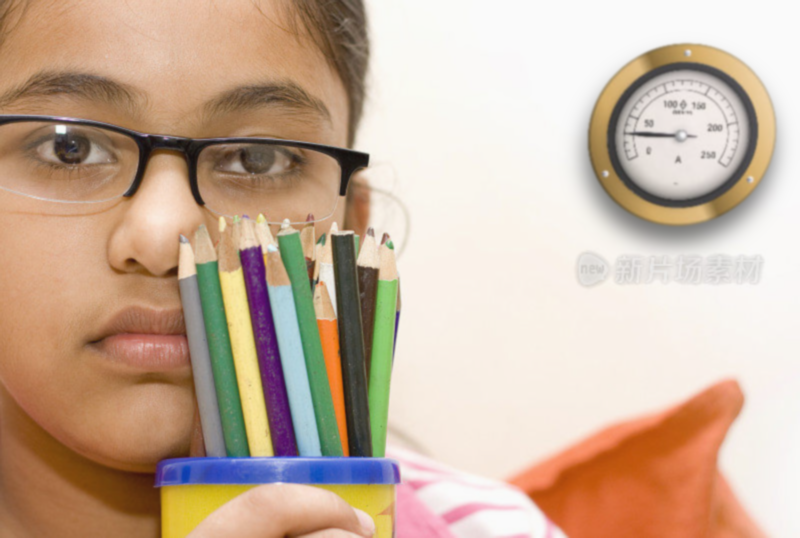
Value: 30 A
